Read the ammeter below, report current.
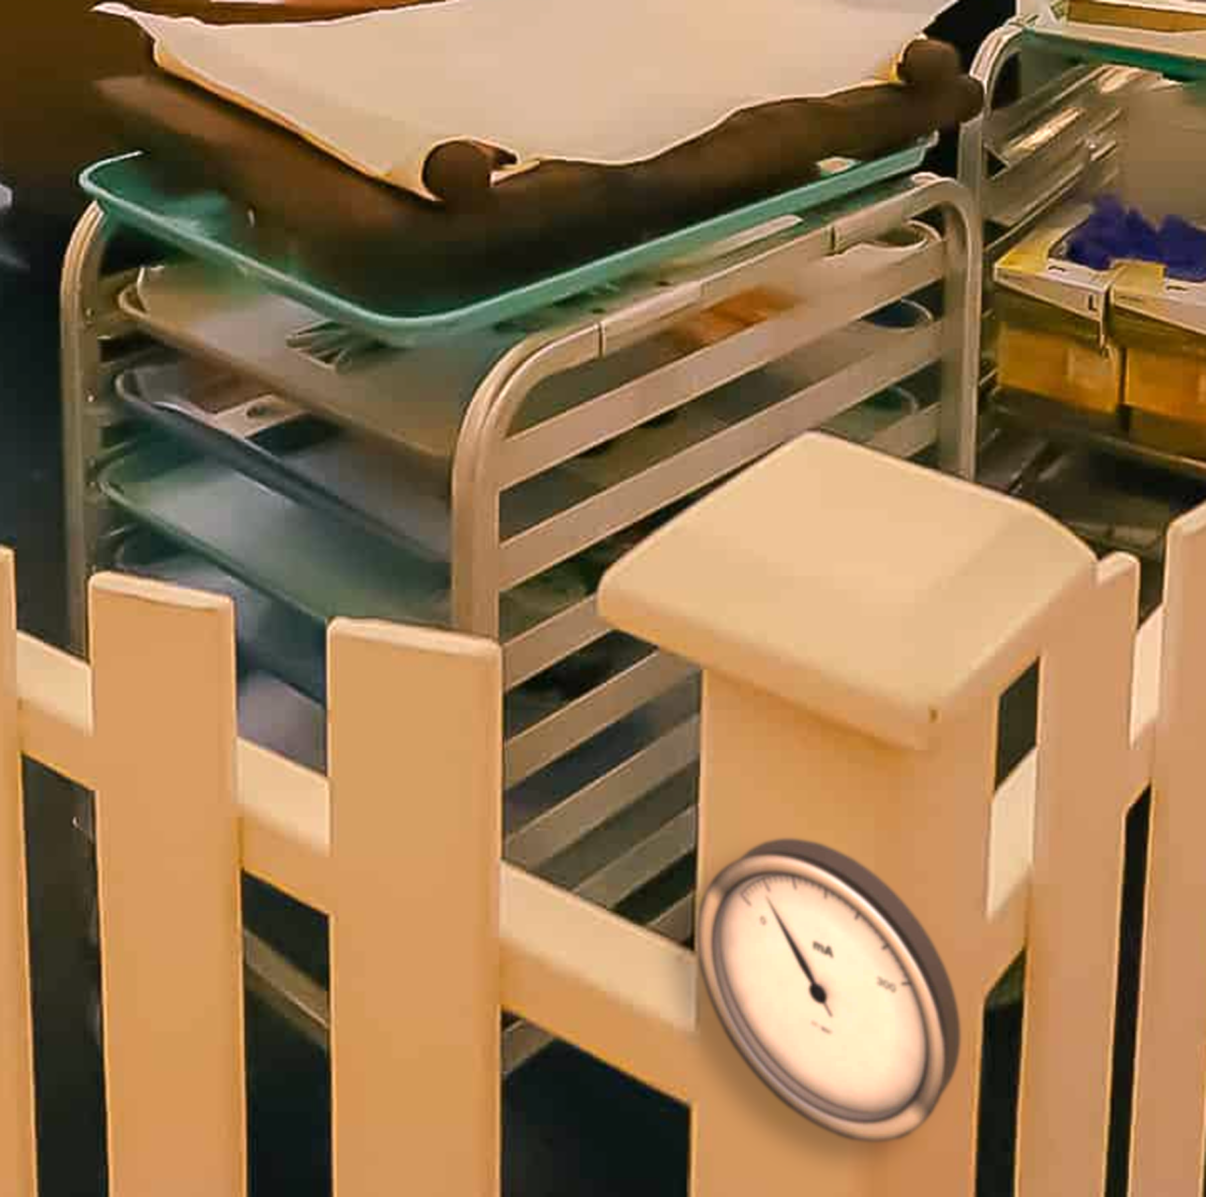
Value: 50 mA
